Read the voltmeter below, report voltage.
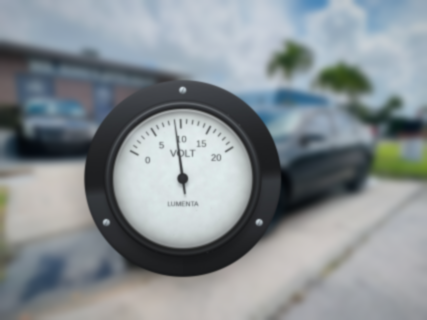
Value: 9 V
